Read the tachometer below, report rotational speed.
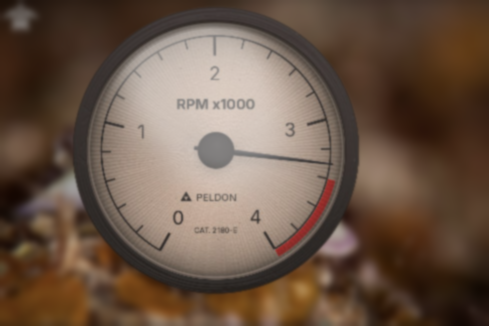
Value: 3300 rpm
